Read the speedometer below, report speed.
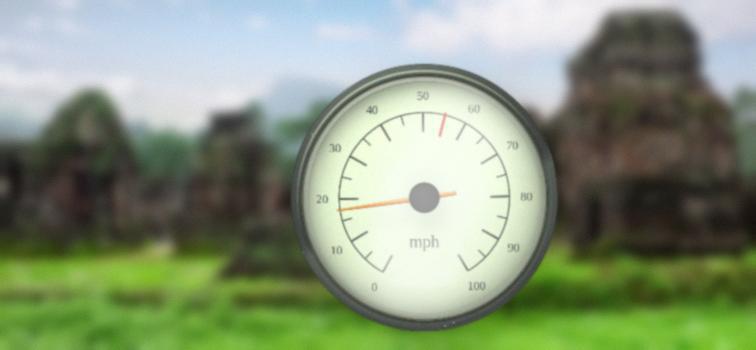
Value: 17.5 mph
